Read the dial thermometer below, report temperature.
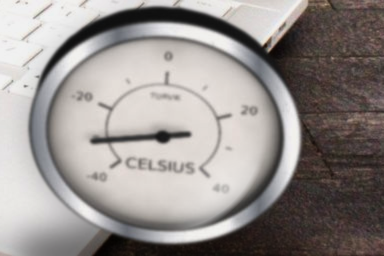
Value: -30 °C
